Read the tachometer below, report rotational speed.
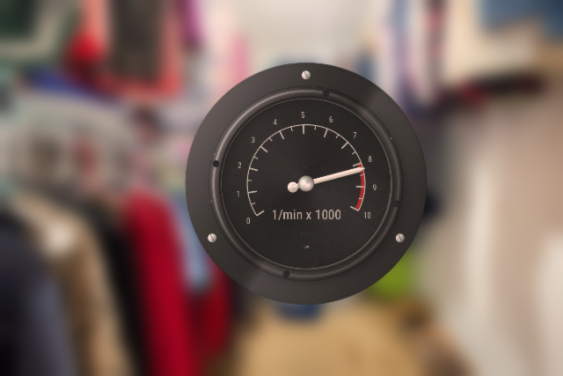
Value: 8250 rpm
